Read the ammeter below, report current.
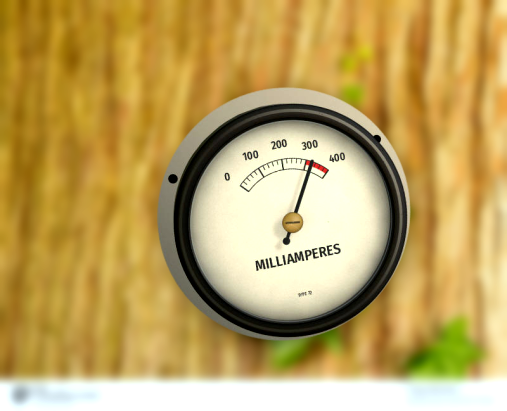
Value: 320 mA
